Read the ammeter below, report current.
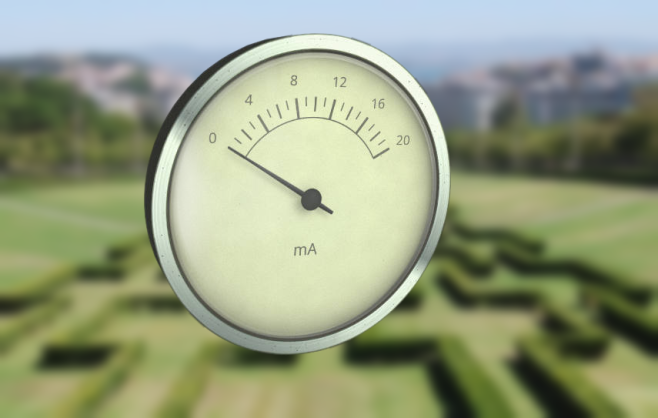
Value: 0 mA
